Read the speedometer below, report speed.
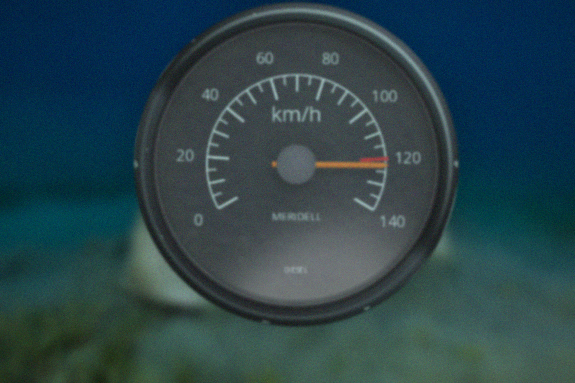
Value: 122.5 km/h
